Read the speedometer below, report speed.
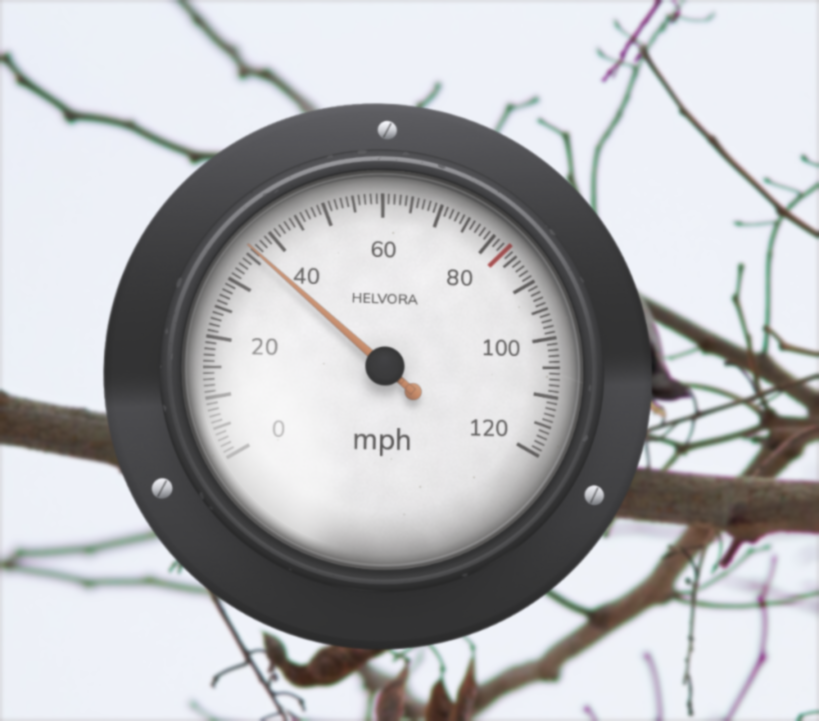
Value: 36 mph
